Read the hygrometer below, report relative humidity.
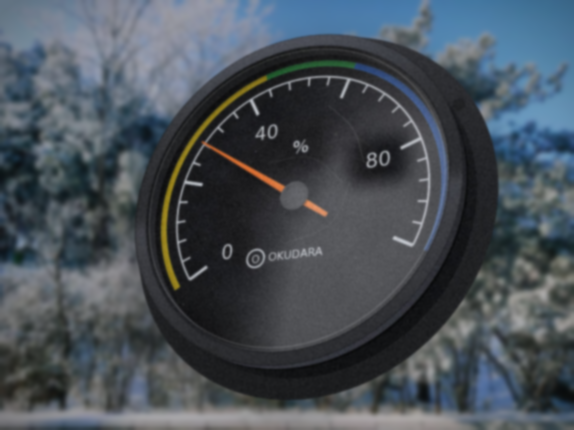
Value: 28 %
